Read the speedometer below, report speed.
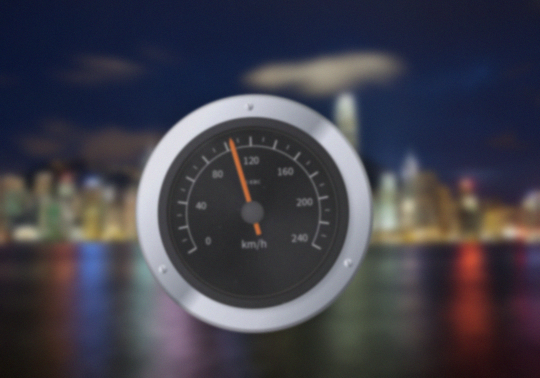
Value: 105 km/h
